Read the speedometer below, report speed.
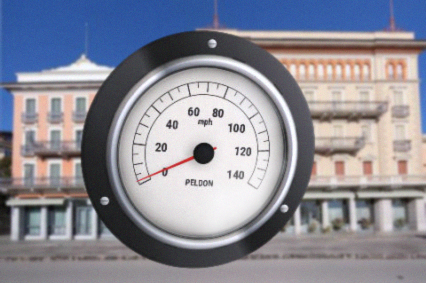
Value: 2.5 mph
